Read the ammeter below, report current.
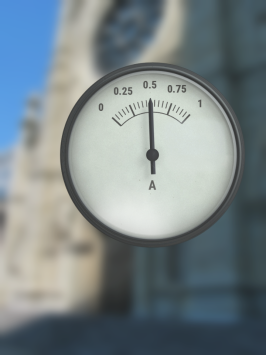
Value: 0.5 A
